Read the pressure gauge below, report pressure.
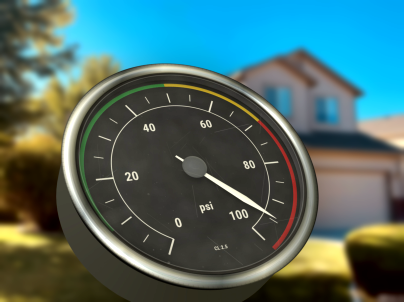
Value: 95 psi
